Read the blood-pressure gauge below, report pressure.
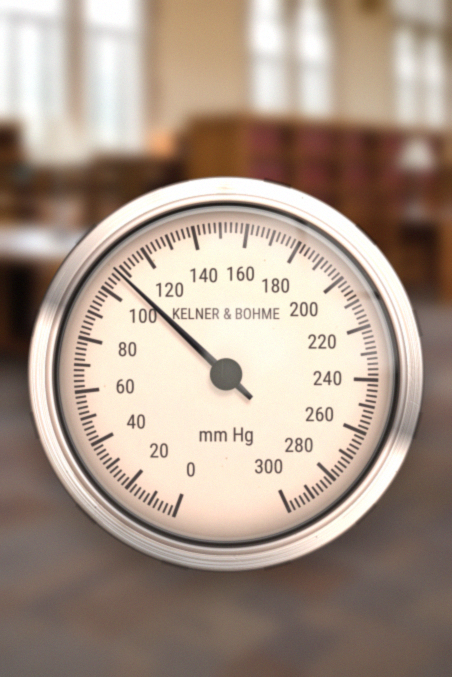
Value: 108 mmHg
